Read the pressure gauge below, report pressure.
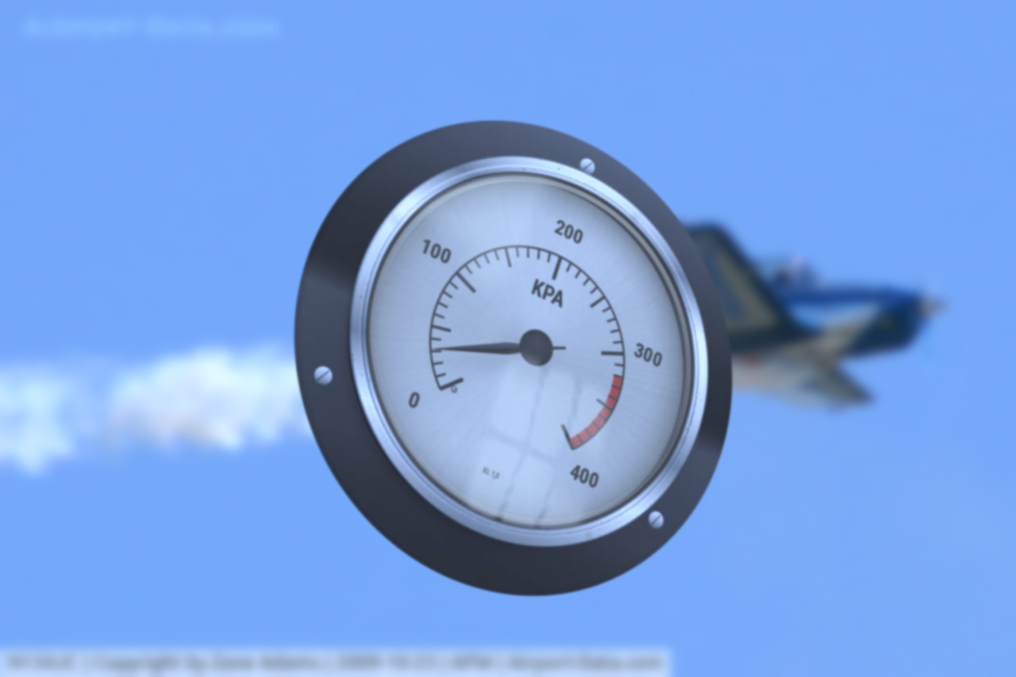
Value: 30 kPa
